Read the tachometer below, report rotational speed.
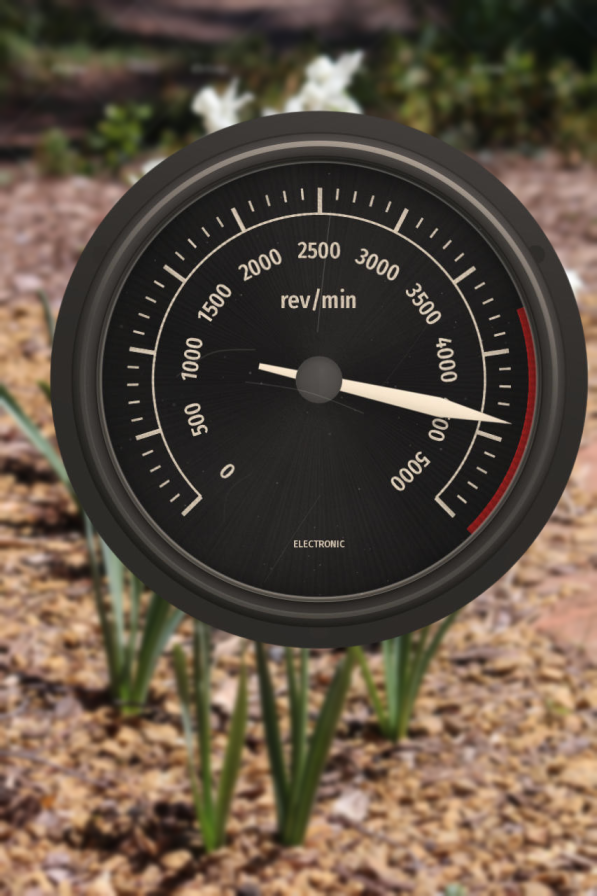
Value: 4400 rpm
